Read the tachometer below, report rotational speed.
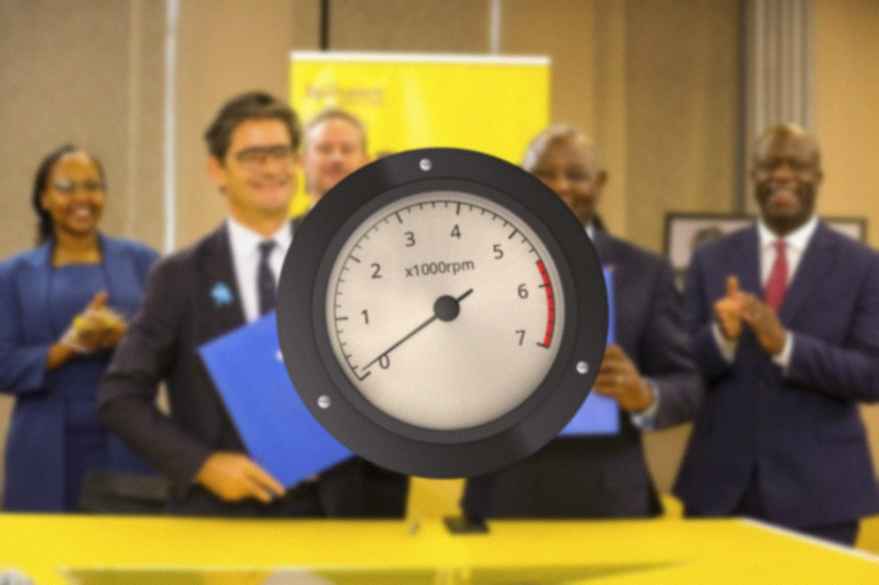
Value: 100 rpm
